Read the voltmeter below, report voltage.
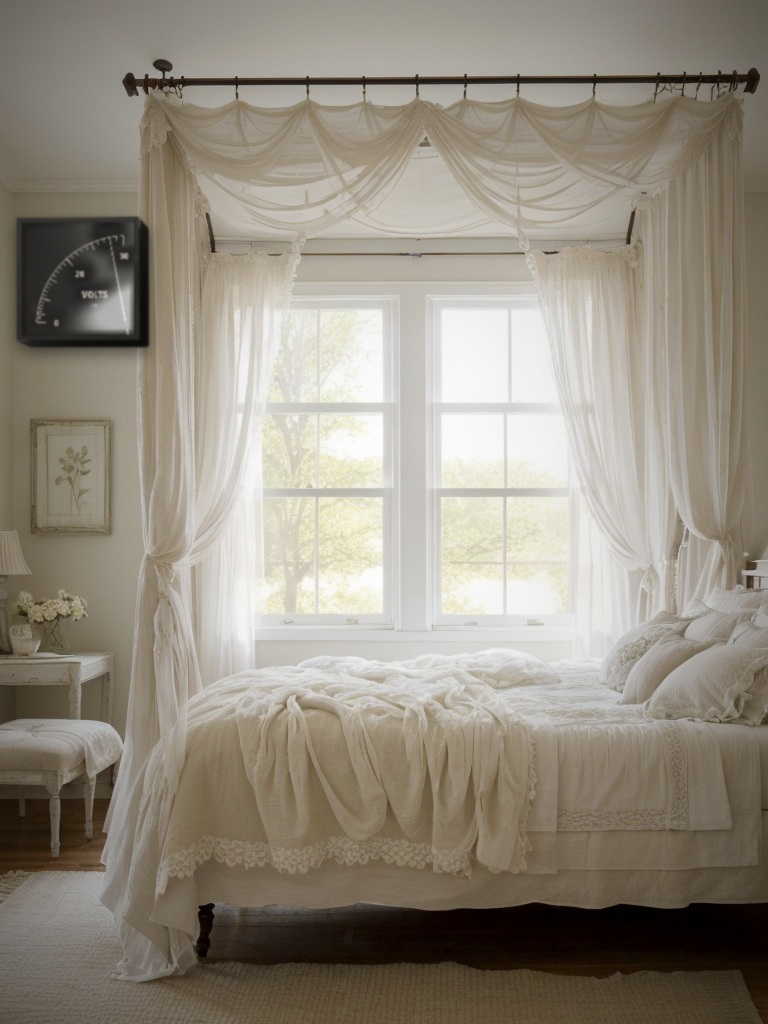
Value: 28 V
